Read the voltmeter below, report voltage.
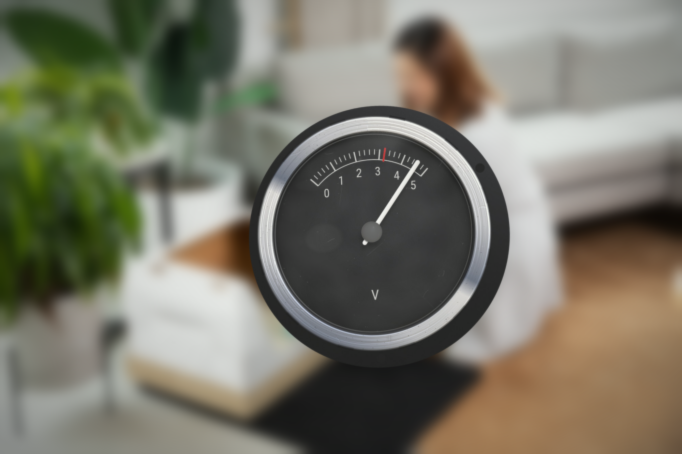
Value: 4.6 V
